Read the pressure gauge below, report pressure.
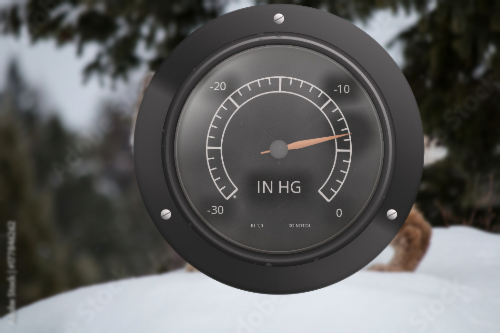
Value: -6.5 inHg
